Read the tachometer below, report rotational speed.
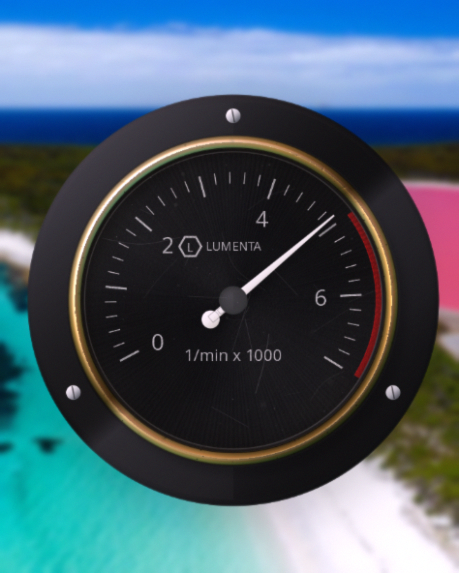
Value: 4900 rpm
